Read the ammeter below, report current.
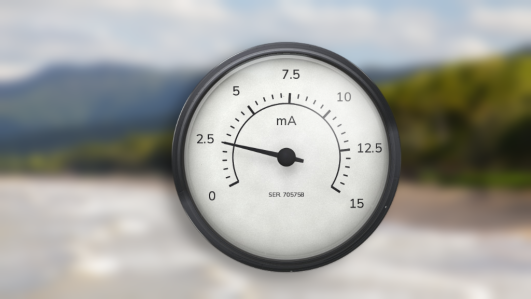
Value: 2.5 mA
